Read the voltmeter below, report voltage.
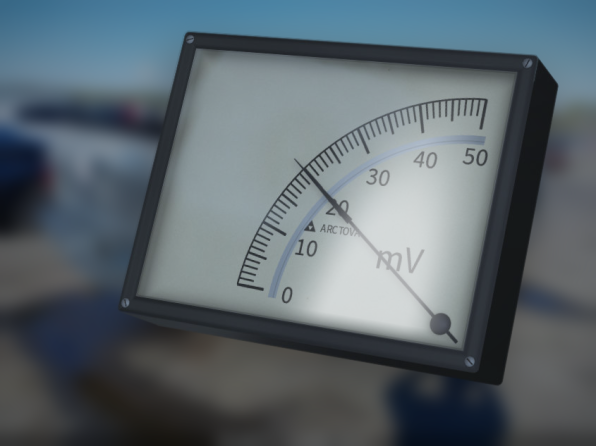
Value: 20 mV
